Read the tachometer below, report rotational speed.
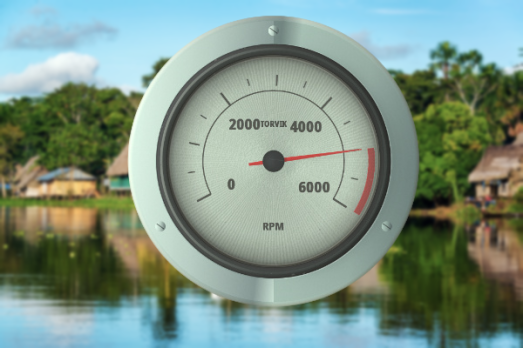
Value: 5000 rpm
